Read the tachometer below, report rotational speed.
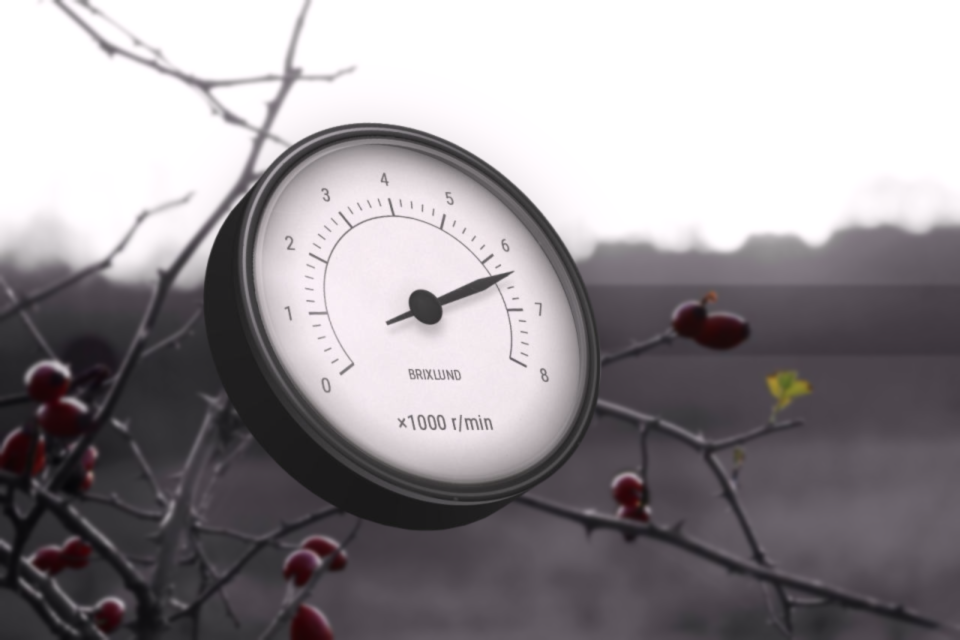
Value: 6400 rpm
